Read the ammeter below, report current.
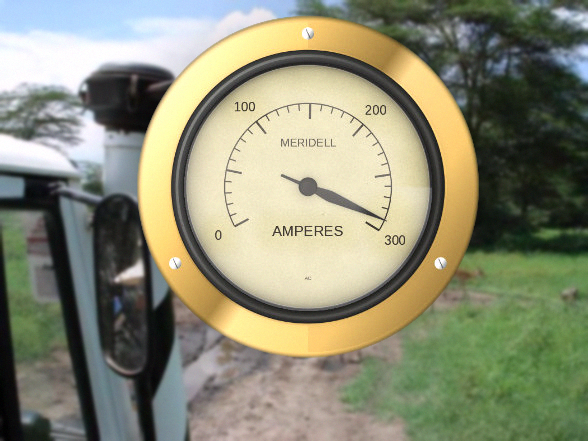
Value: 290 A
